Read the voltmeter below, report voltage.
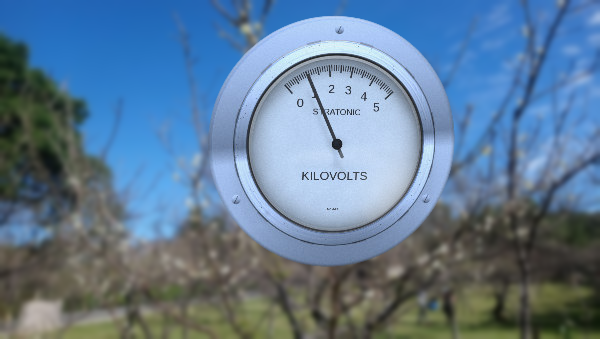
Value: 1 kV
